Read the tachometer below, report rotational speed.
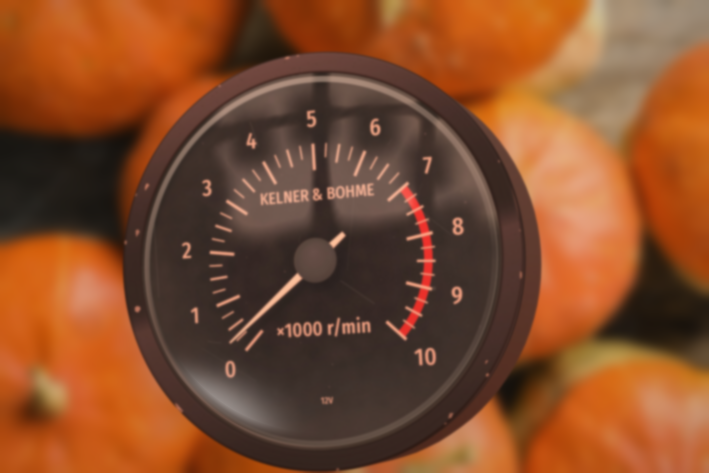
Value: 250 rpm
